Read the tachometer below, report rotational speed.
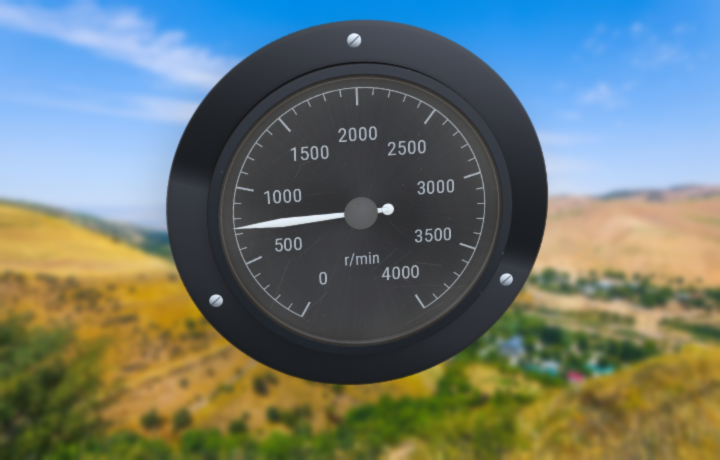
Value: 750 rpm
